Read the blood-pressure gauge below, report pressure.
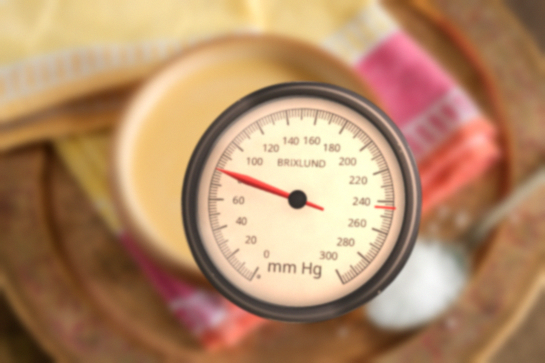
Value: 80 mmHg
